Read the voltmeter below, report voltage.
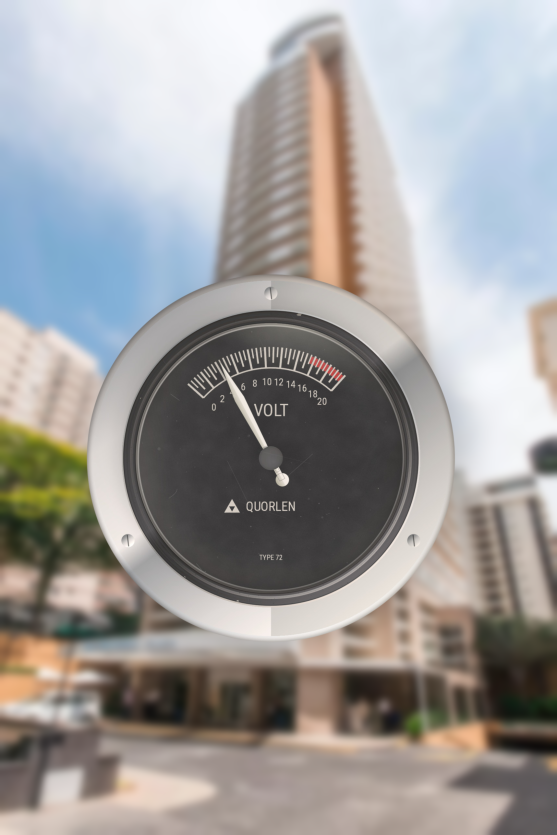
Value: 4.5 V
